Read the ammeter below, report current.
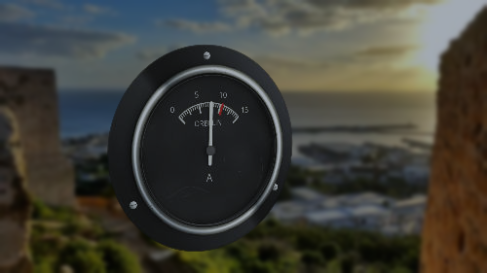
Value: 7.5 A
